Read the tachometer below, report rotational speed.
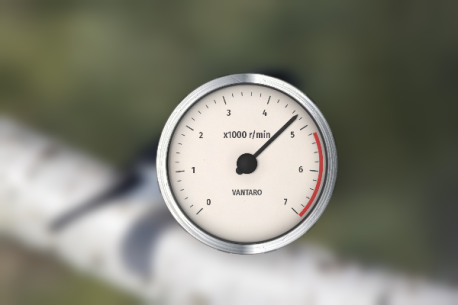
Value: 4700 rpm
